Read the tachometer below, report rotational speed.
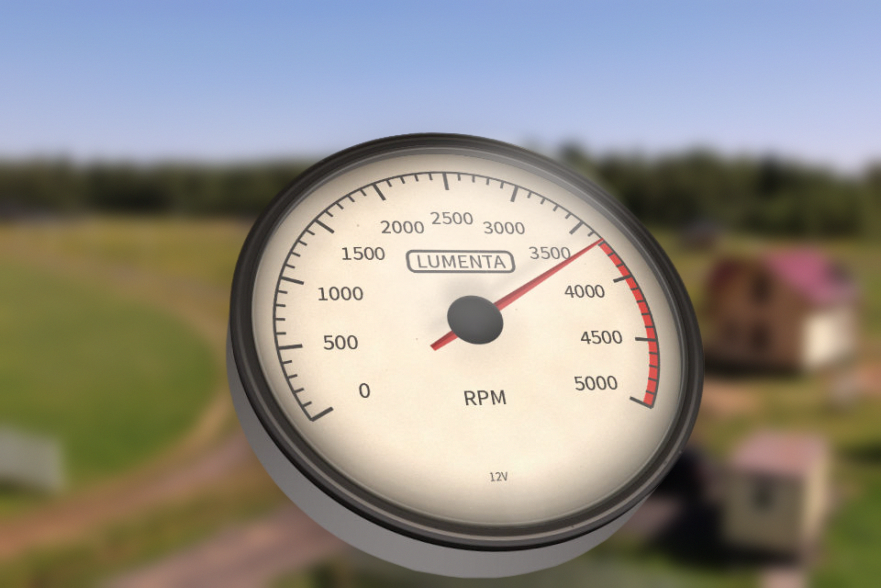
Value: 3700 rpm
